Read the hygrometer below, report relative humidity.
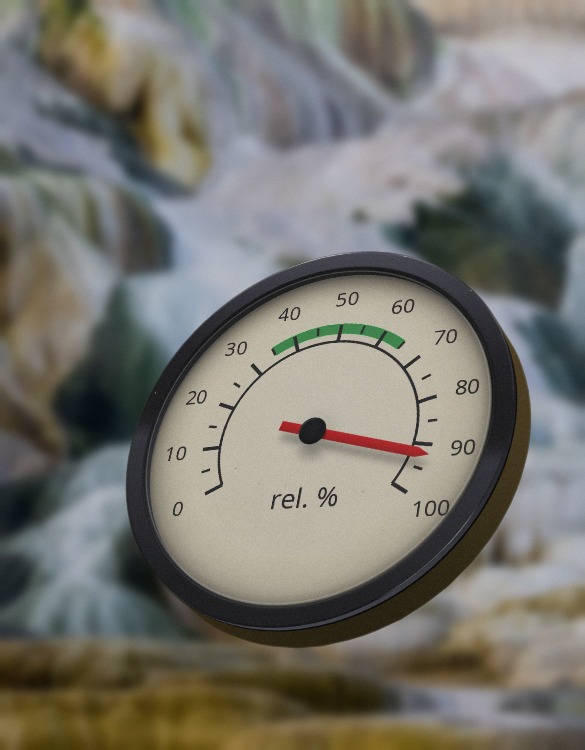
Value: 92.5 %
